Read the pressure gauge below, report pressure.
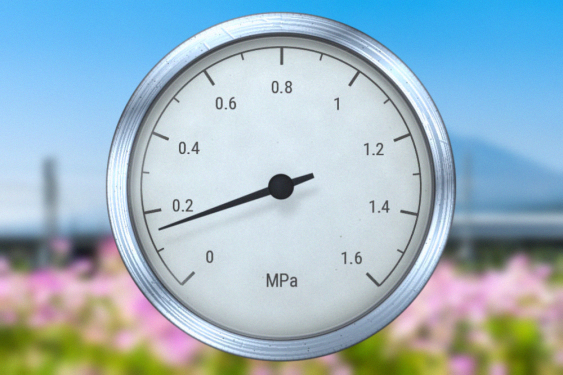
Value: 0.15 MPa
